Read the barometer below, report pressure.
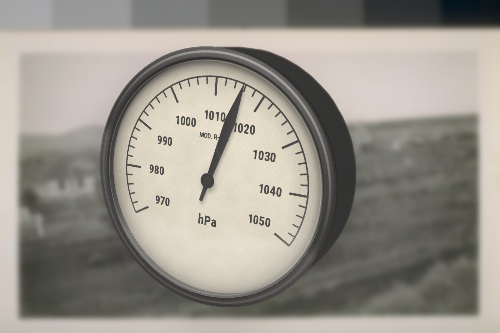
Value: 1016 hPa
